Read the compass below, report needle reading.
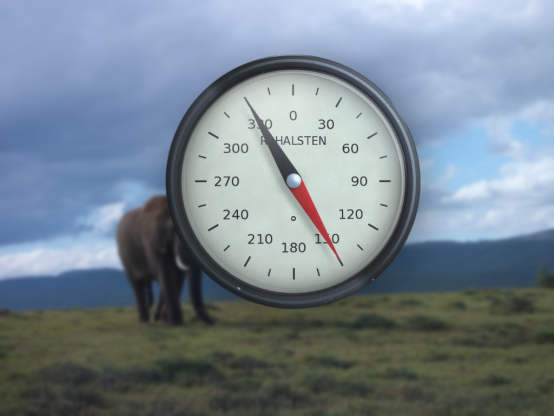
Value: 150 °
